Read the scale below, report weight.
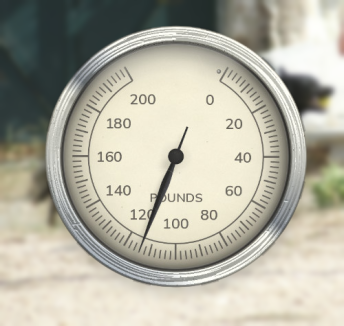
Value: 114 lb
